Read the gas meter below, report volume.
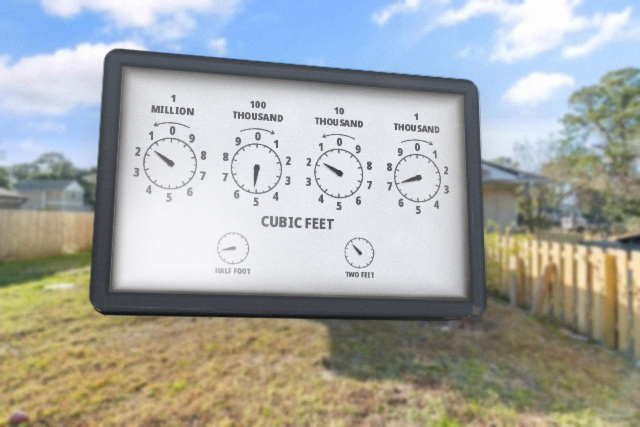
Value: 151700 ft³
